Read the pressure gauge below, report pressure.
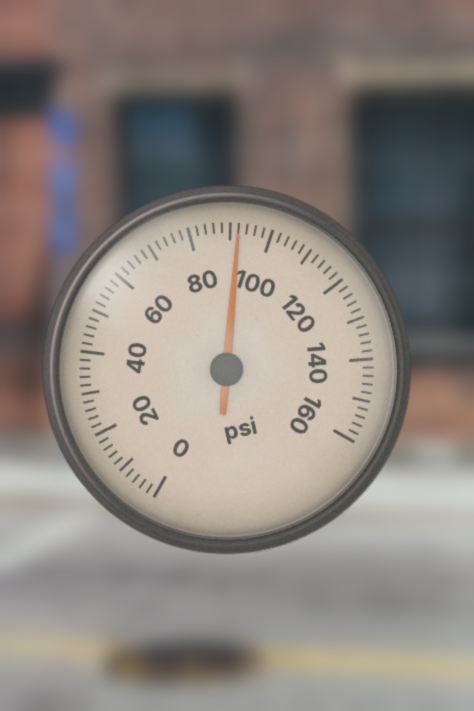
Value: 92 psi
